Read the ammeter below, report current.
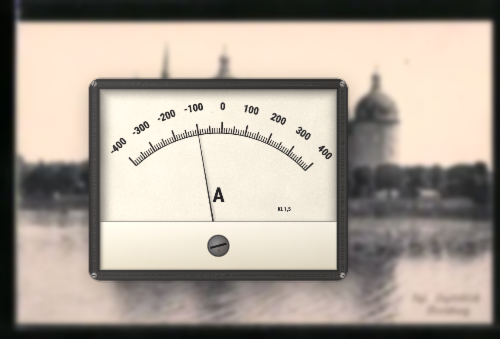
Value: -100 A
